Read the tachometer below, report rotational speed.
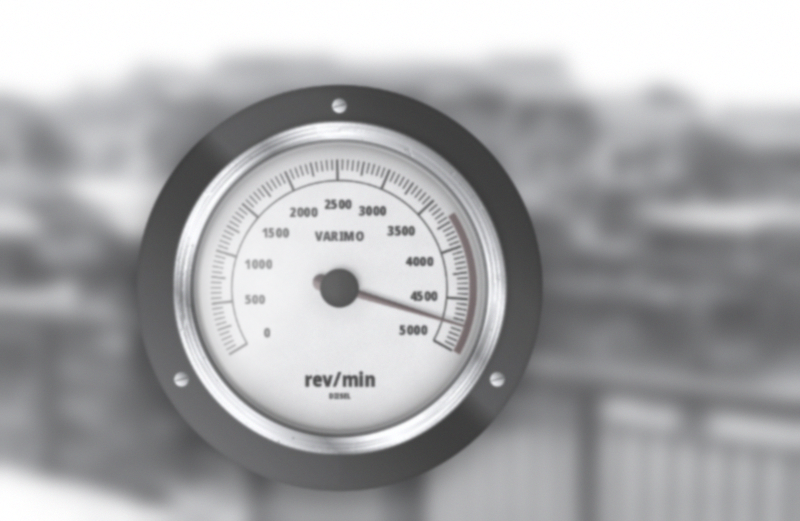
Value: 4750 rpm
